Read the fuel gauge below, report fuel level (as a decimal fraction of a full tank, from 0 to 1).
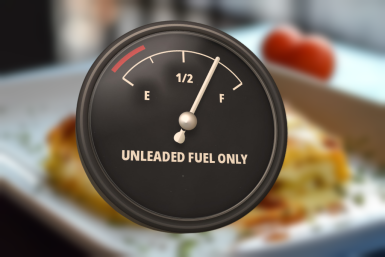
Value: 0.75
